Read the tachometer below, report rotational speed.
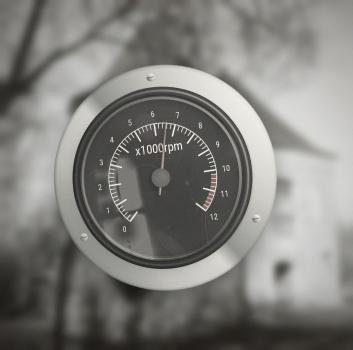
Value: 6600 rpm
